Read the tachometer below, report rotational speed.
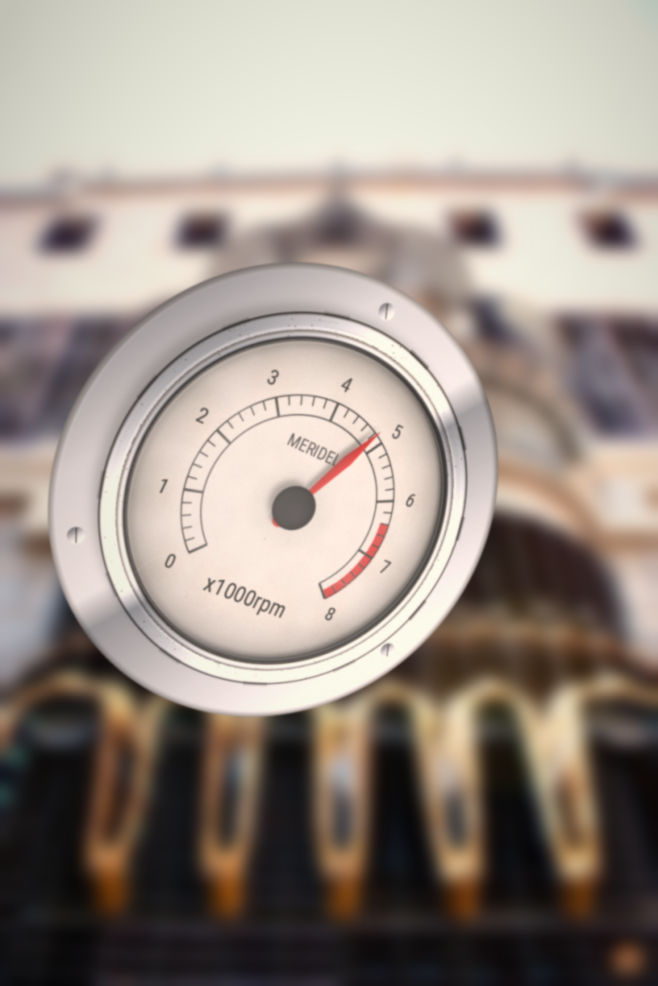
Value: 4800 rpm
